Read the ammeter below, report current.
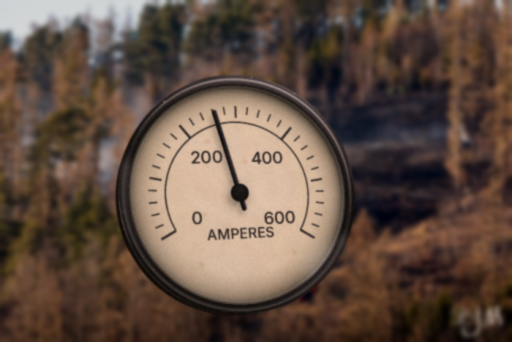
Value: 260 A
